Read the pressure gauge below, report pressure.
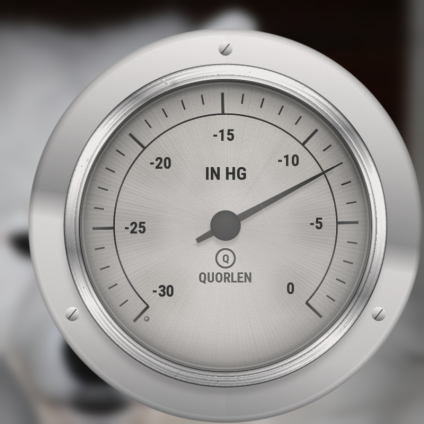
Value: -8 inHg
